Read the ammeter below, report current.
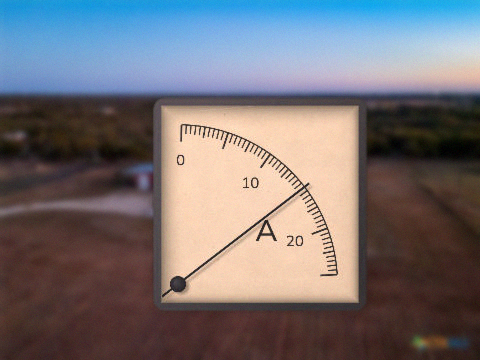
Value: 15 A
